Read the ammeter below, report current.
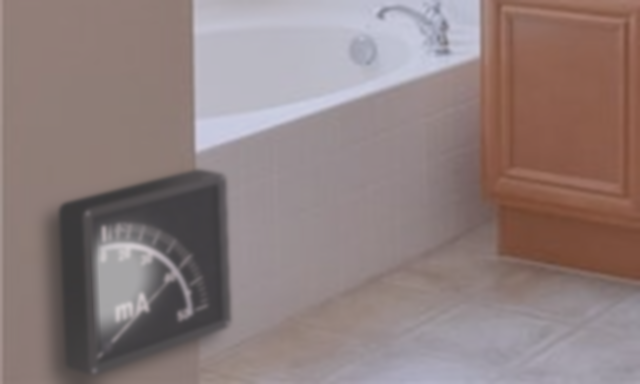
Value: 40 mA
